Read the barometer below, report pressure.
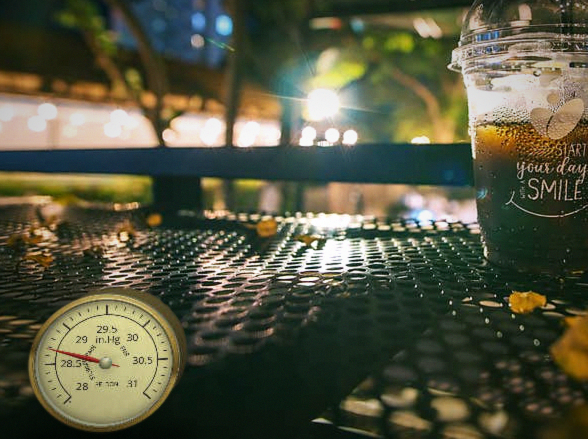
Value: 28.7 inHg
